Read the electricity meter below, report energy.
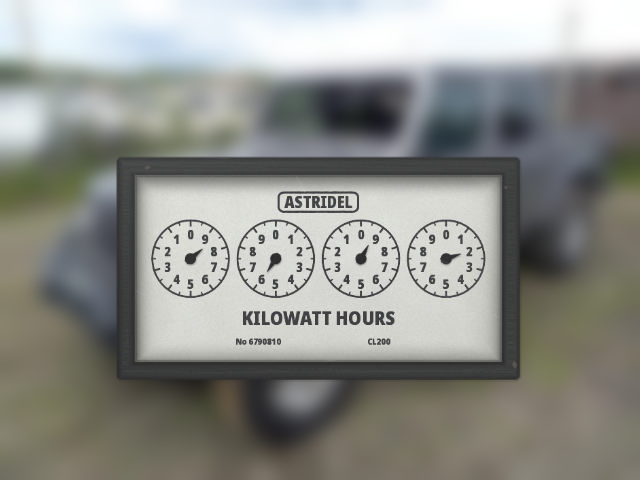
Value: 8592 kWh
